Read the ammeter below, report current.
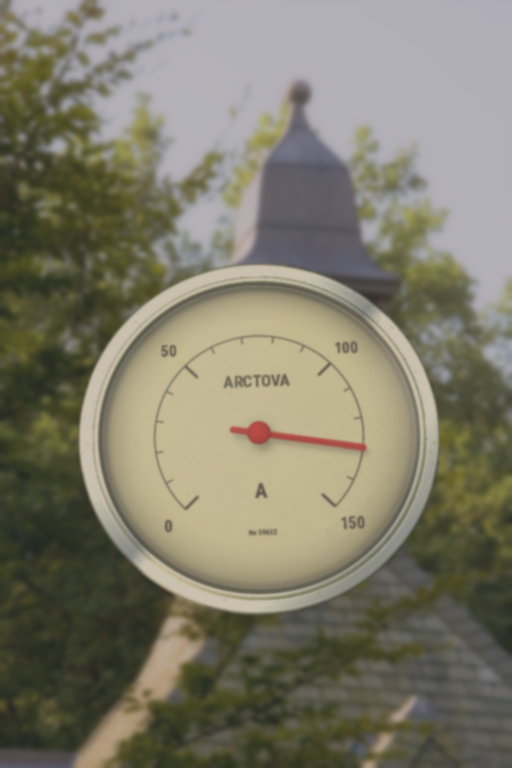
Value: 130 A
